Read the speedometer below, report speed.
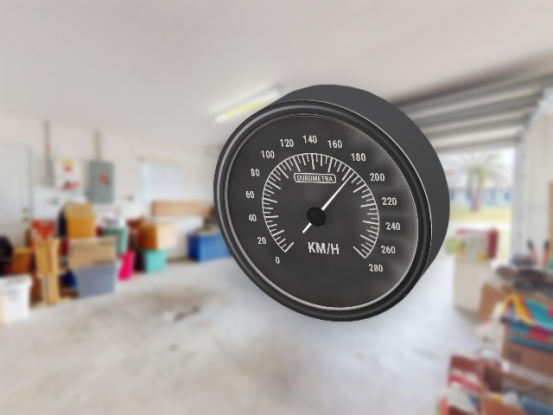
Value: 185 km/h
